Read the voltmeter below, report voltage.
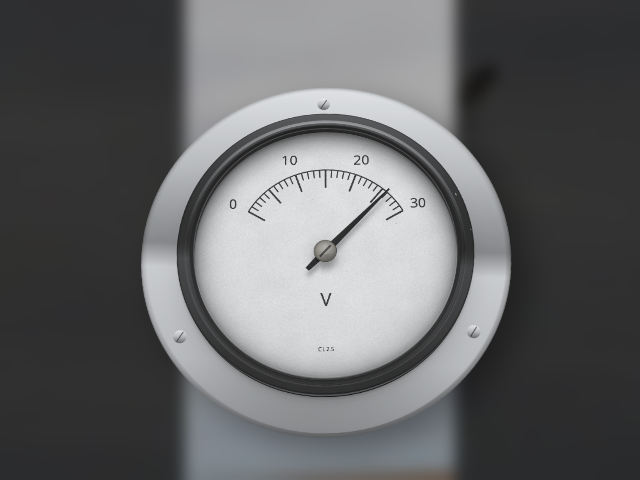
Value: 26 V
